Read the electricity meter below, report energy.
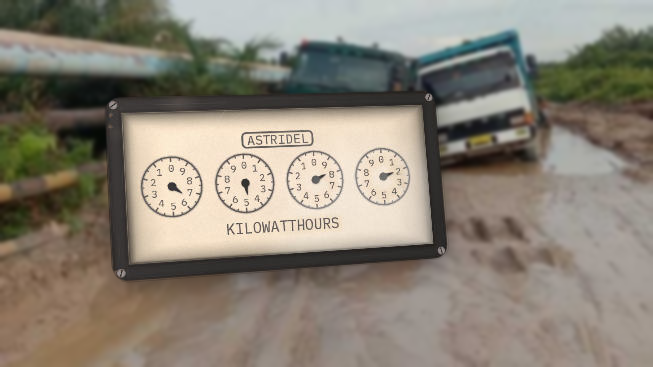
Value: 6482 kWh
